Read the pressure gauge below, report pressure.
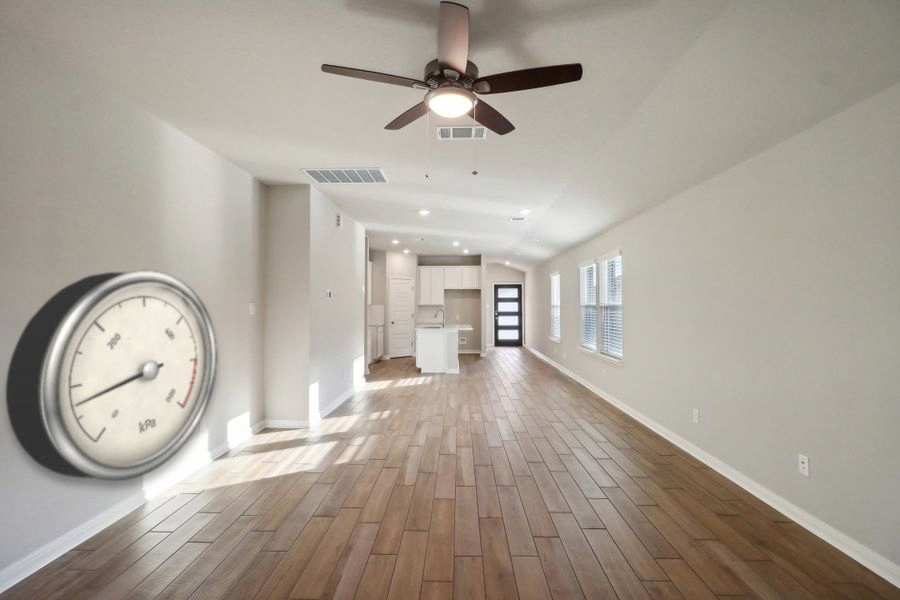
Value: 75 kPa
